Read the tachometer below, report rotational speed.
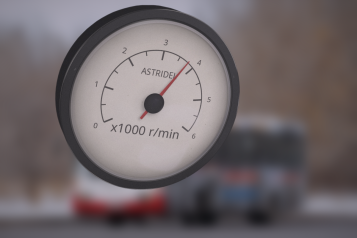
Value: 3750 rpm
